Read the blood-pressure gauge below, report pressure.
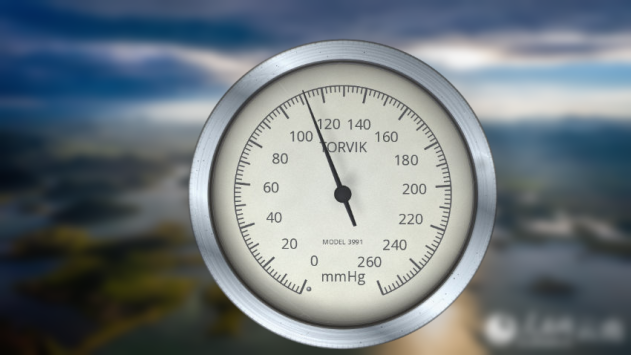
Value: 112 mmHg
